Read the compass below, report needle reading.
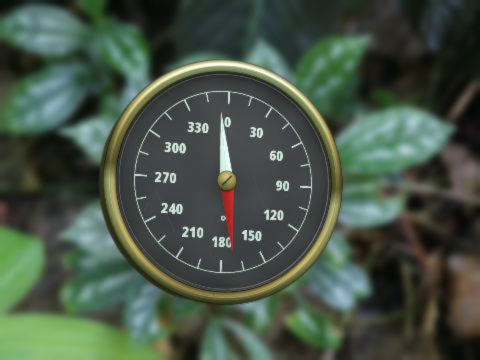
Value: 172.5 °
